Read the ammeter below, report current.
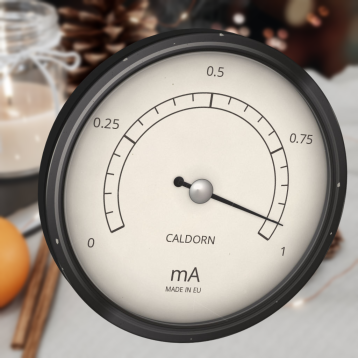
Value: 0.95 mA
